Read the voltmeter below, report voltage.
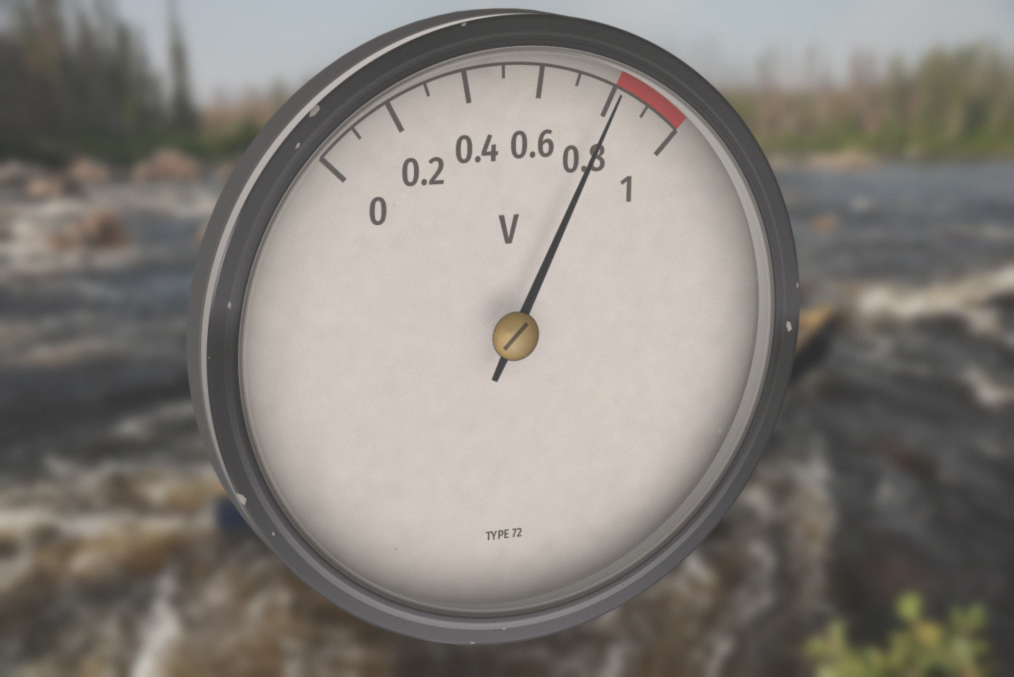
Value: 0.8 V
